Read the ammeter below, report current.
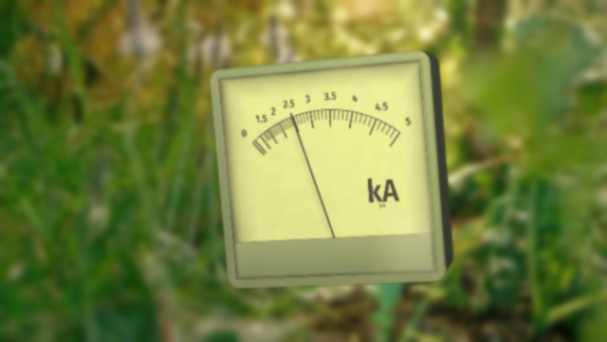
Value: 2.5 kA
